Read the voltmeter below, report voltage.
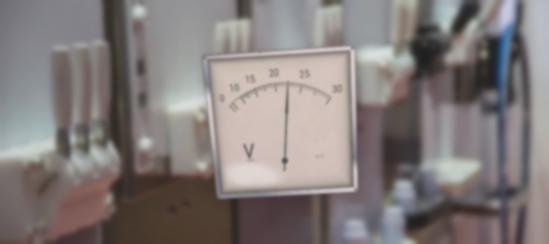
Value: 22.5 V
